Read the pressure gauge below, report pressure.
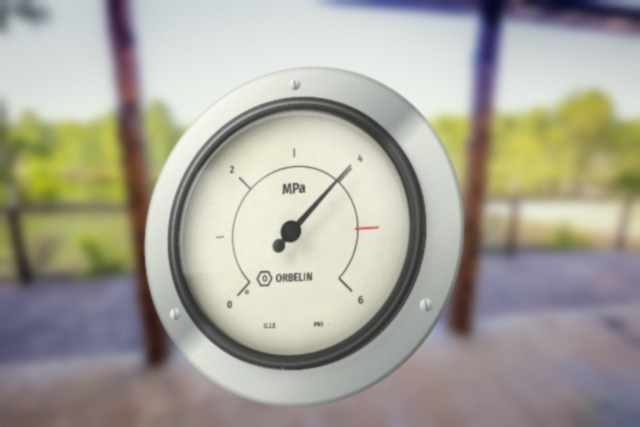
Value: 4 MPa
